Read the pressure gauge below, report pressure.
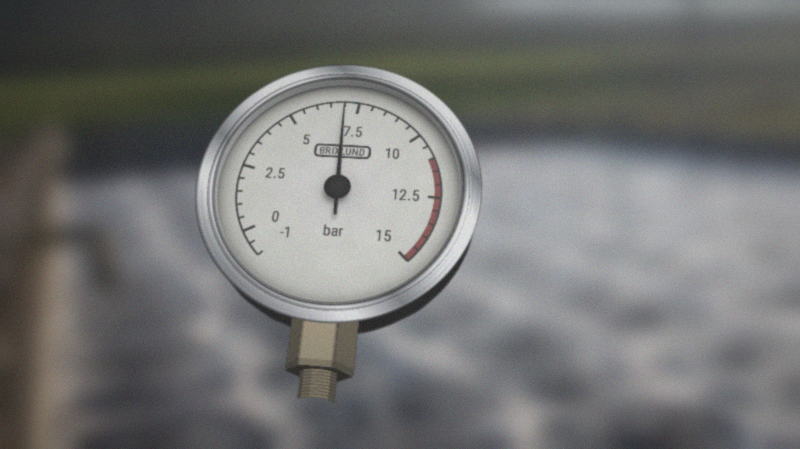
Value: 7 bar
